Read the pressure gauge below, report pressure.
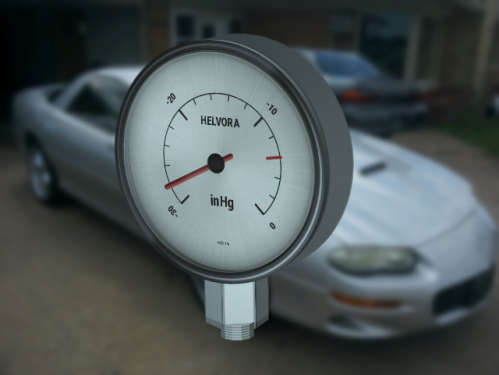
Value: -28 inHg
